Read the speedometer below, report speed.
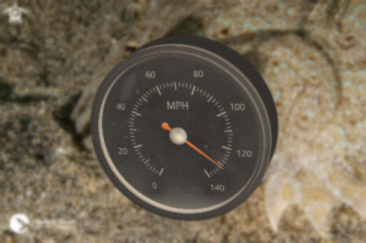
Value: 130 mph
